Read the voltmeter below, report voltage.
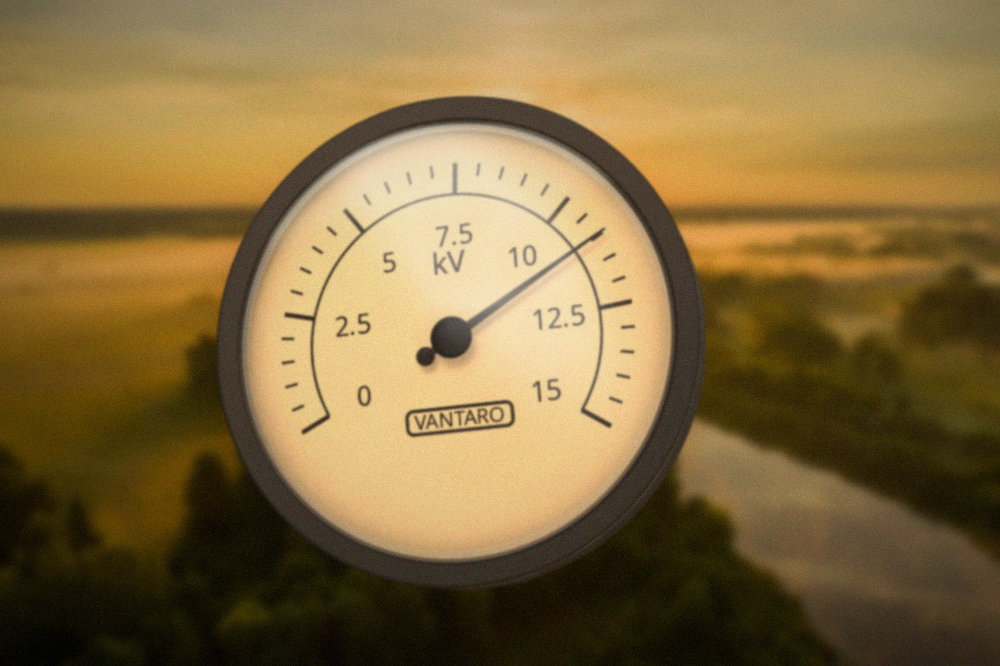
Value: 11 kV
